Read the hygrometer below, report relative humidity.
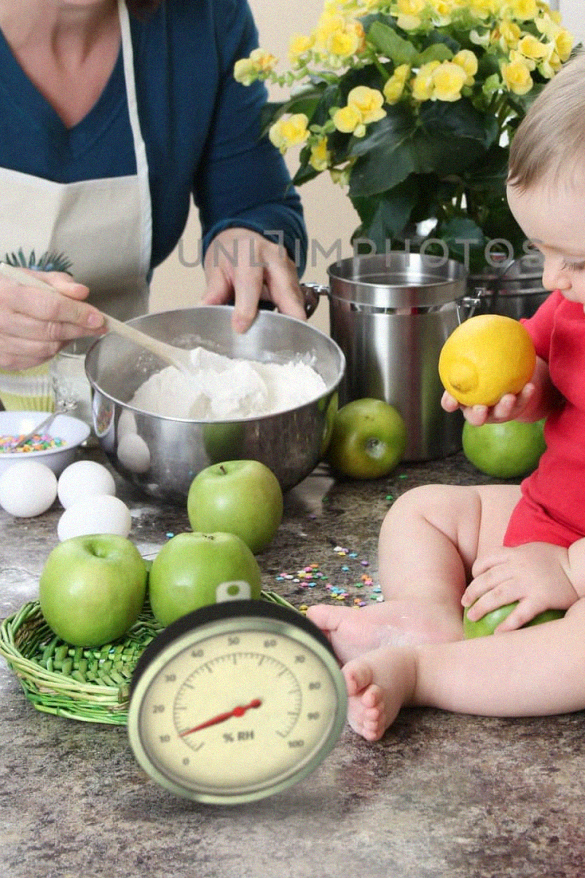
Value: 10 %
